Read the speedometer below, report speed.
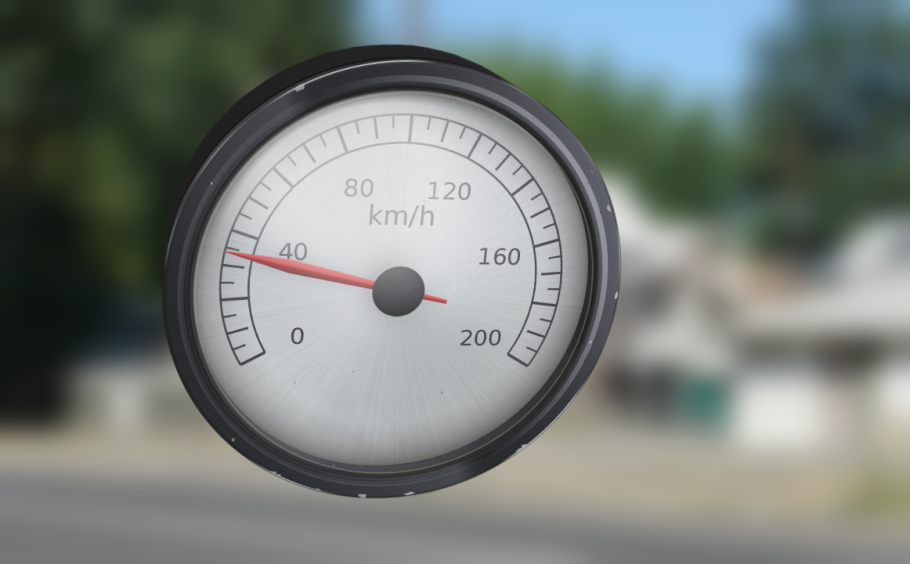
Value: 35 km/h
